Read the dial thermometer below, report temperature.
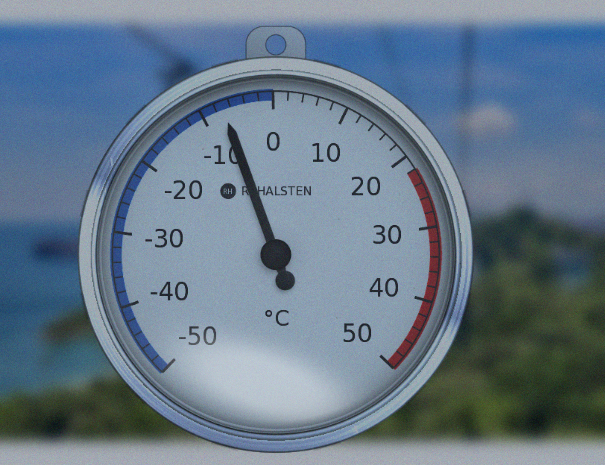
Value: -7 °C
